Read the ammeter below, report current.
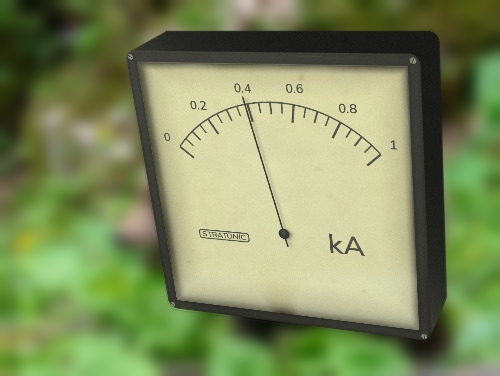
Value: 0.4 kA
